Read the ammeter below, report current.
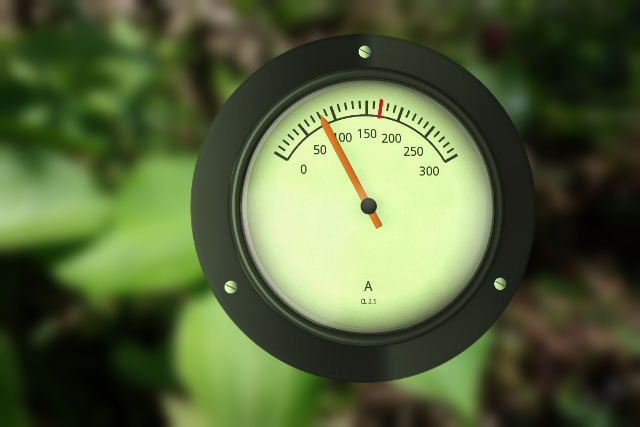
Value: 80 A
